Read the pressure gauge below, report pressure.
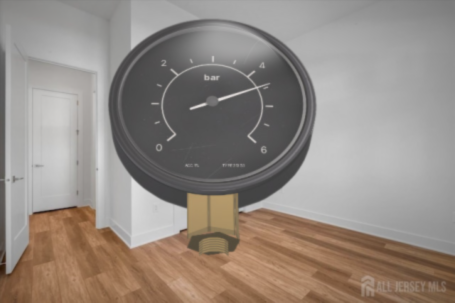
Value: 4.5 bar
